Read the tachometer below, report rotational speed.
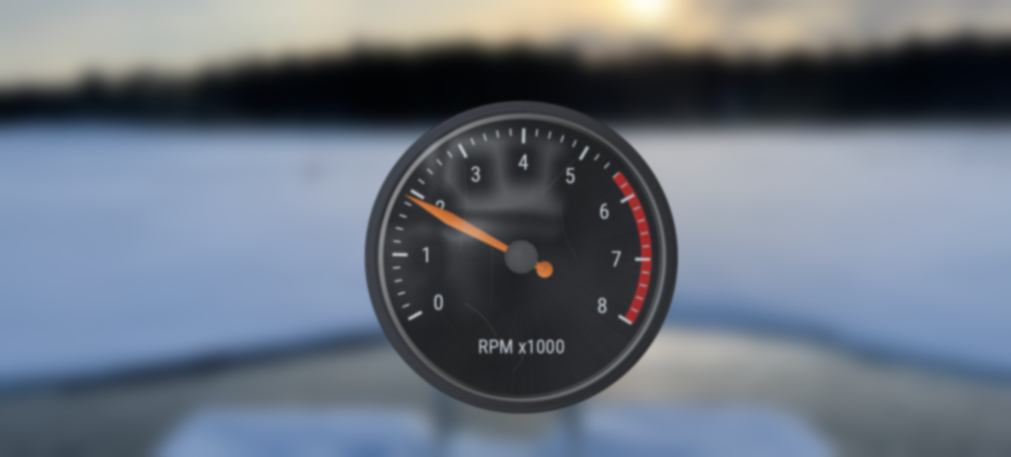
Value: 1900 rpm
